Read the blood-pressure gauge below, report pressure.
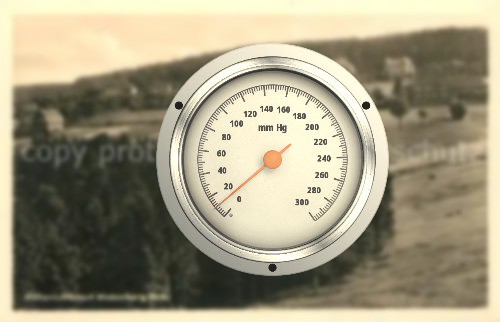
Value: 10 mmHg
